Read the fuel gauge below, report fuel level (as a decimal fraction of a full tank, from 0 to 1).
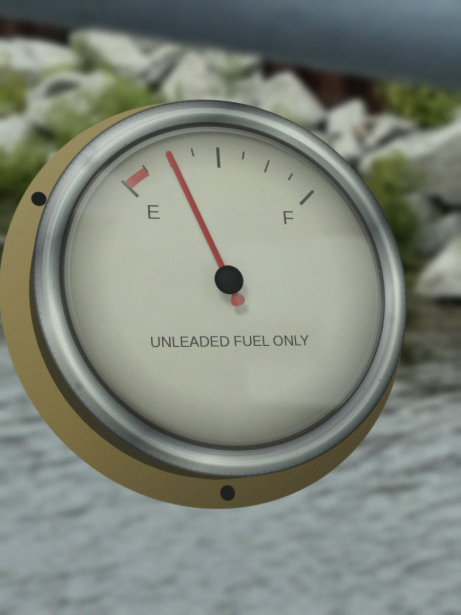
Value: 0.25
